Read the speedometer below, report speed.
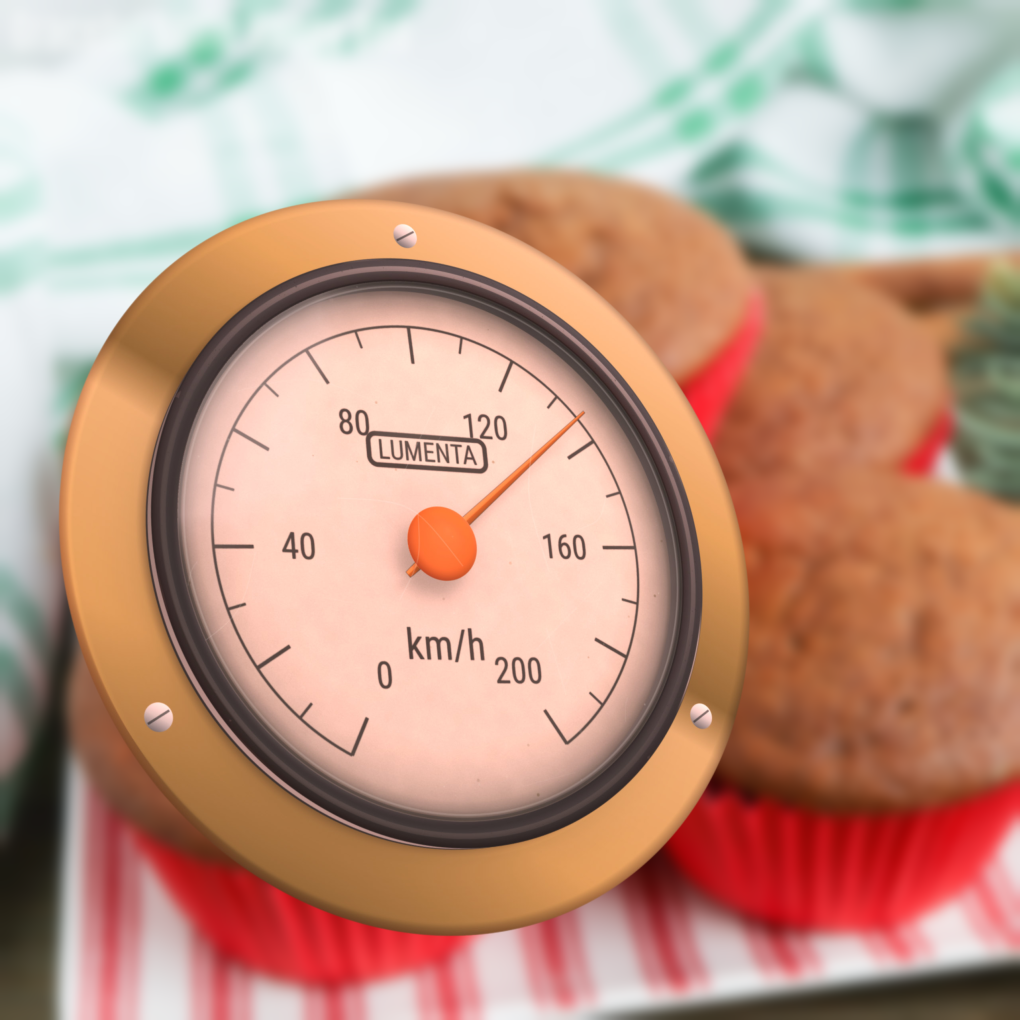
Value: 135 km/h
